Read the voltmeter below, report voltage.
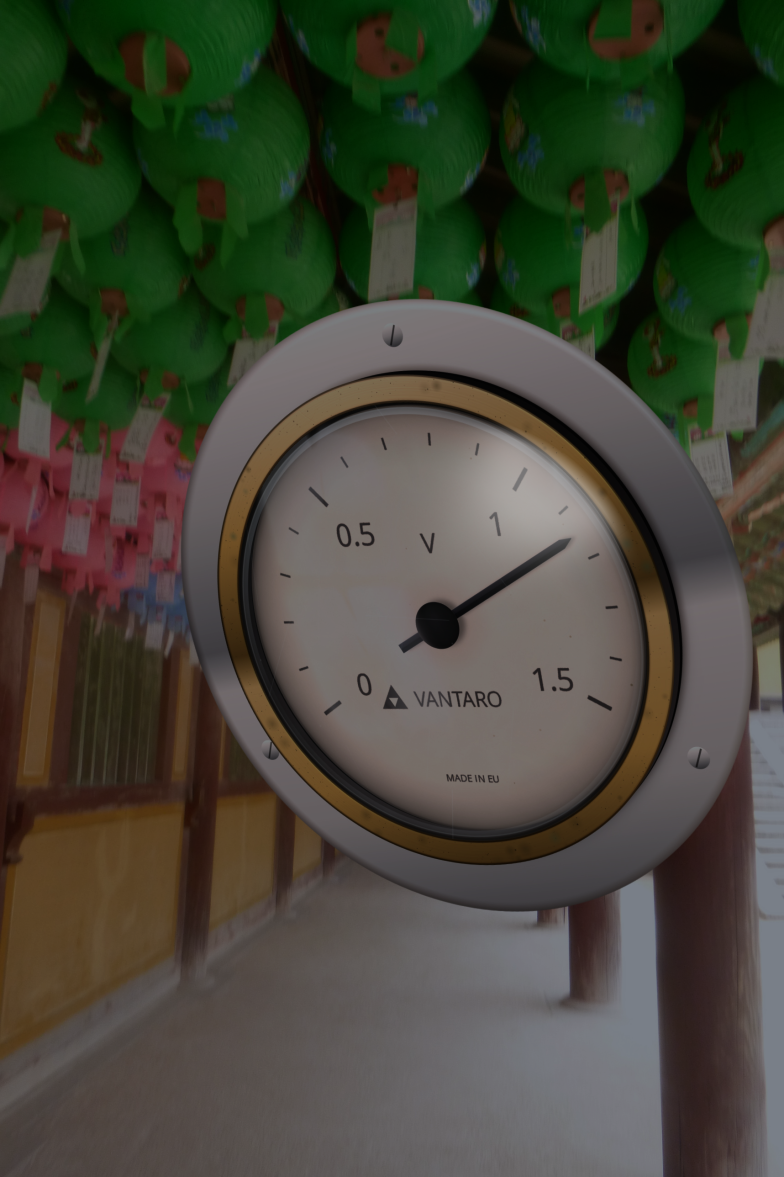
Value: 1.15 V
